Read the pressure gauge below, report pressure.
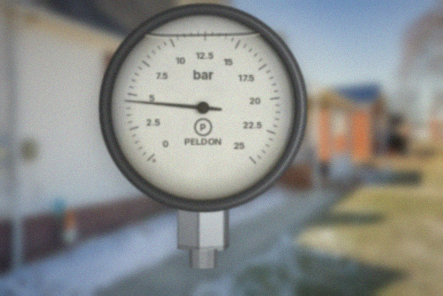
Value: 4.5 bar
